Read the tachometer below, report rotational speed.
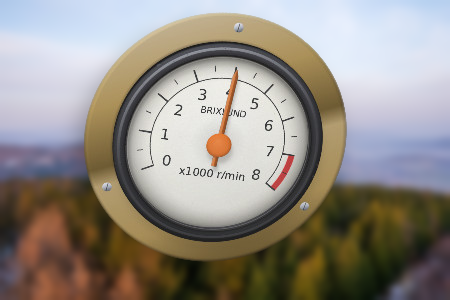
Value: 4000 rpm
